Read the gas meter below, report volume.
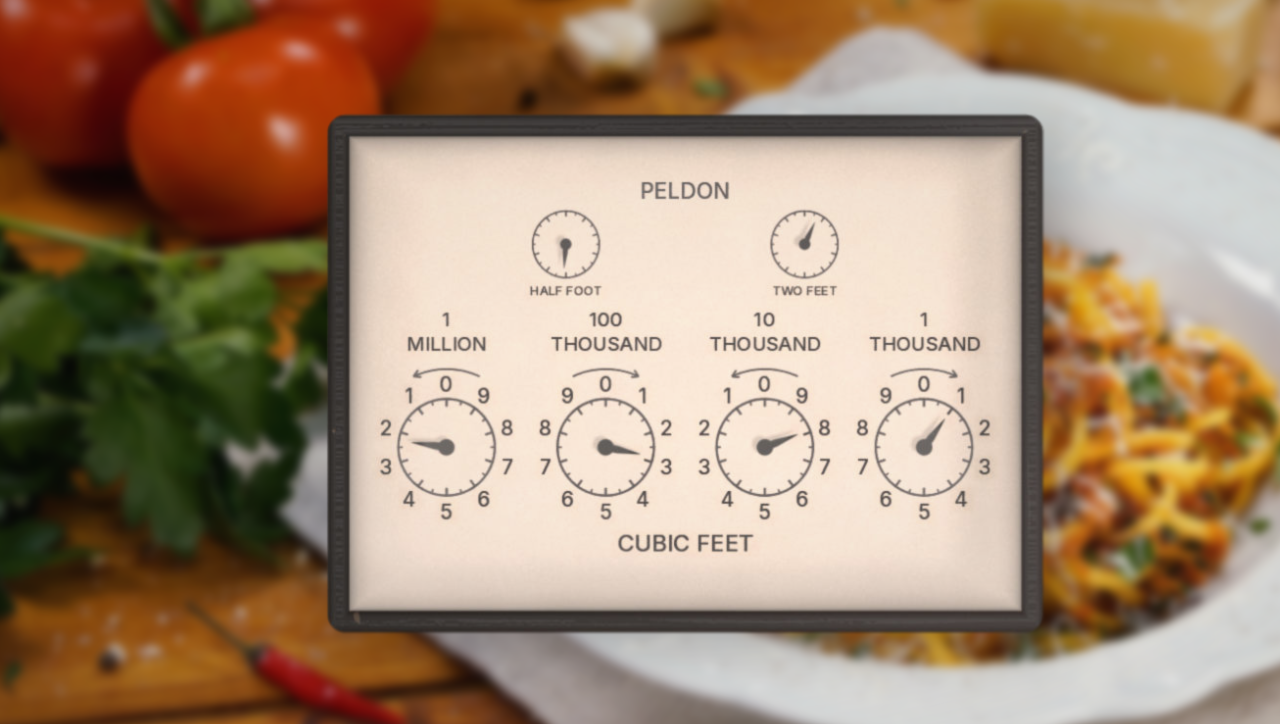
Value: 228100 ft³
